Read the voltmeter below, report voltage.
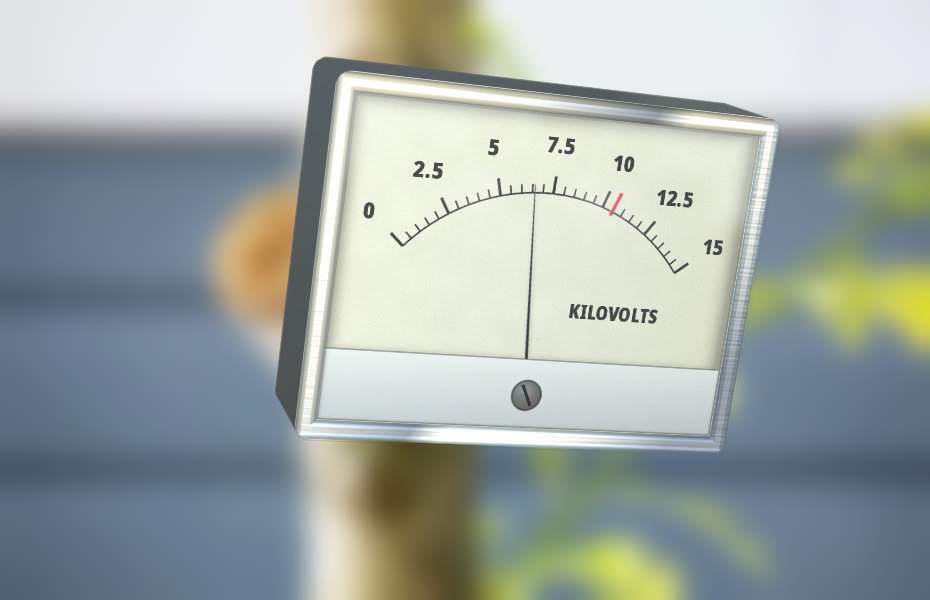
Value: 6.5 kV
